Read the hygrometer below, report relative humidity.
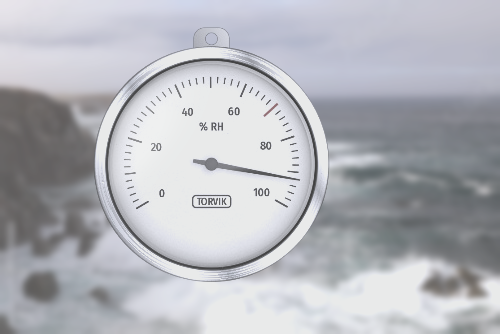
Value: 92 %
